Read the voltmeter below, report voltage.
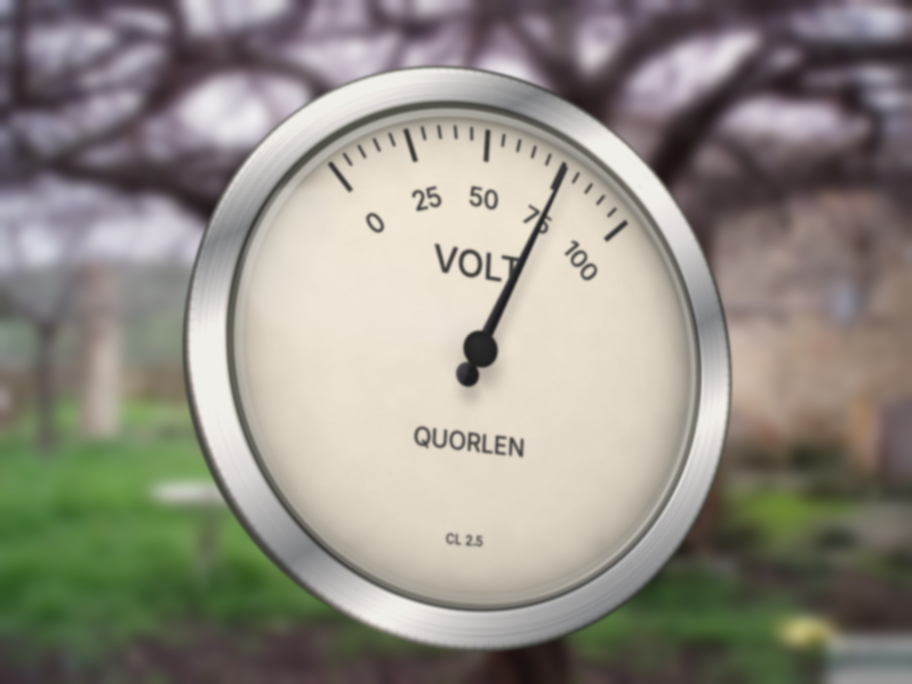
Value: 75 V
